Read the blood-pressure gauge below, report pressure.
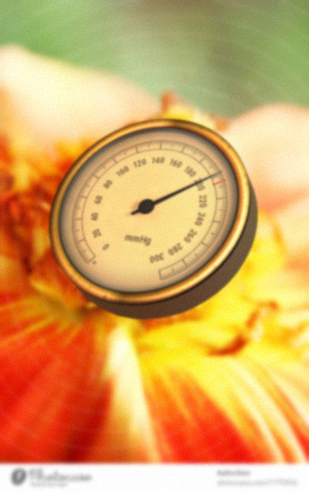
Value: 200 mmHg
